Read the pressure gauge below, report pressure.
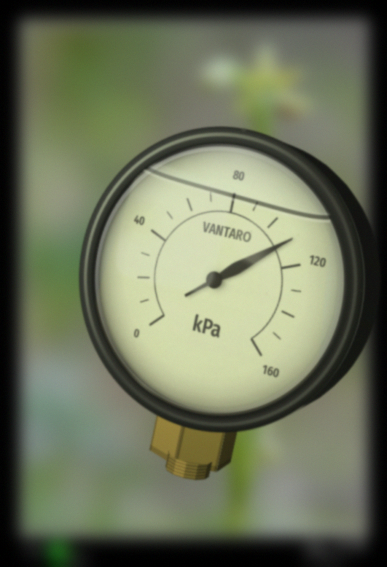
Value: 110 kPa
